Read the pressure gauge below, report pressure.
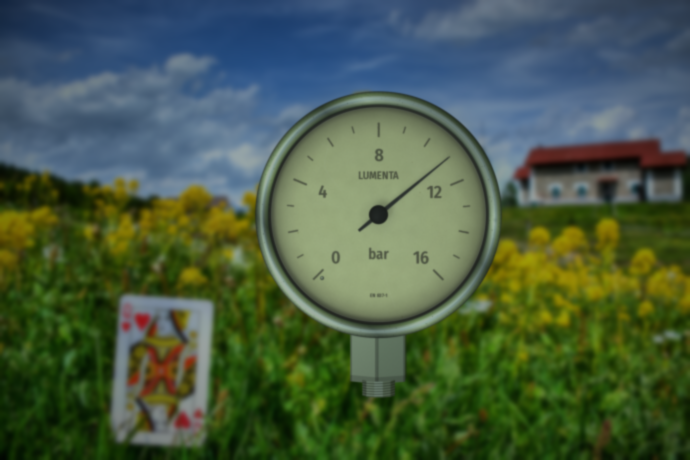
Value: 11 bar
